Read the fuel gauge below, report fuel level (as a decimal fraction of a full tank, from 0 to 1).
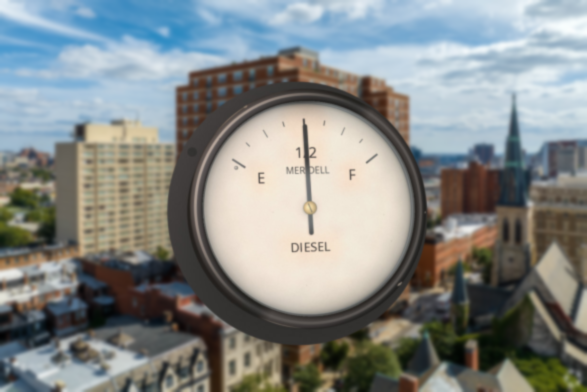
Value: 0.5
